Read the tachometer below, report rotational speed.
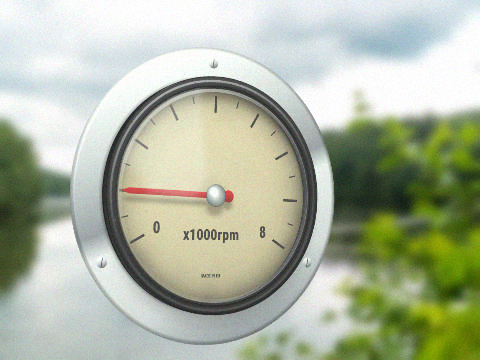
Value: 1000 rpm
